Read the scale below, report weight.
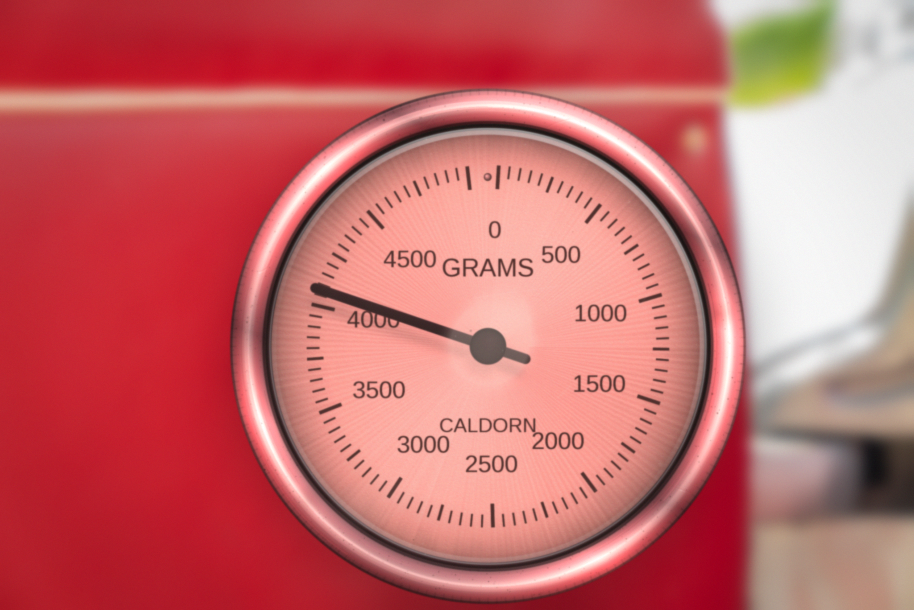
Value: 4075 g
